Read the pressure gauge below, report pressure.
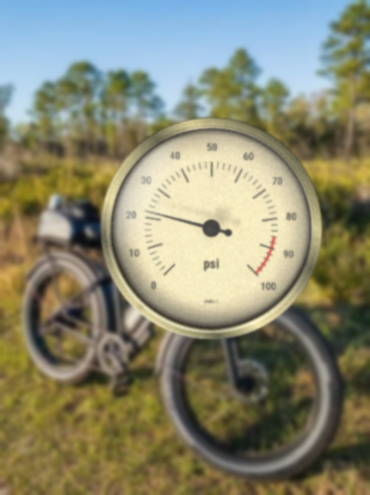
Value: 22 psi
